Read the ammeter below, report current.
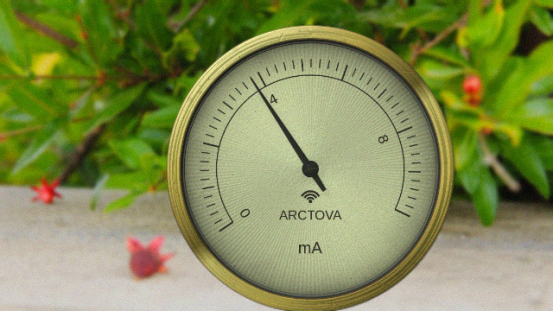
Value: 3.8 mA
